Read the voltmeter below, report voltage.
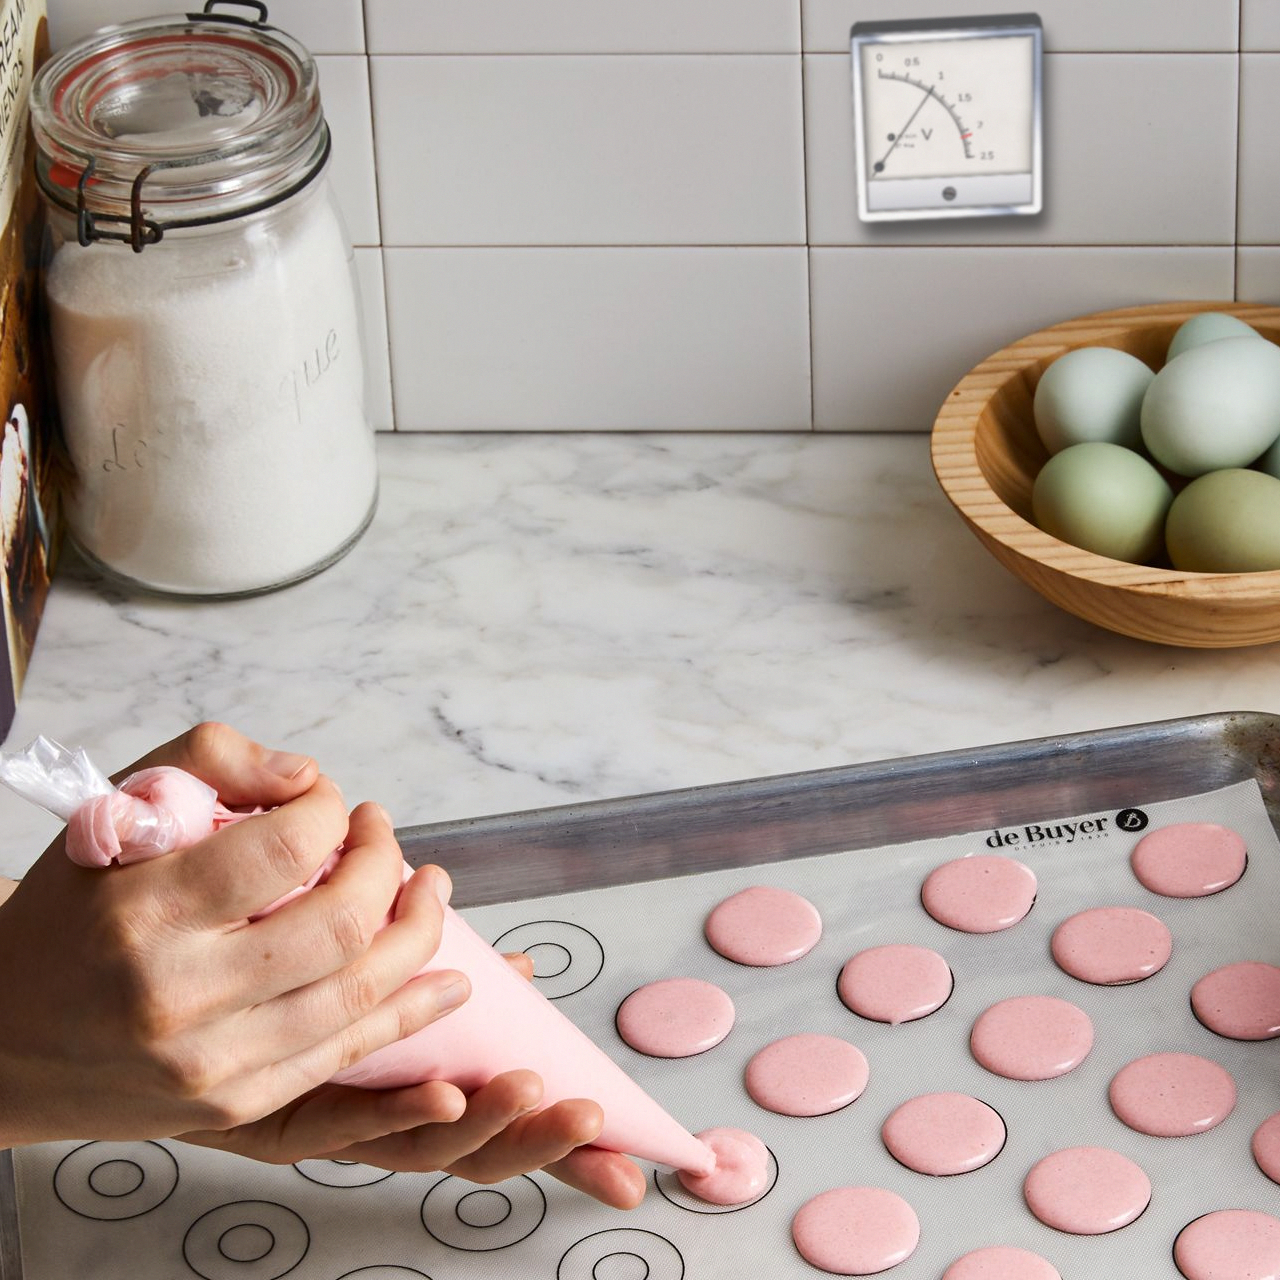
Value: 1 V
